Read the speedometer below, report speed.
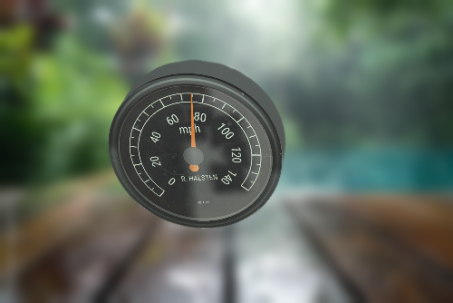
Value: 75 mph
